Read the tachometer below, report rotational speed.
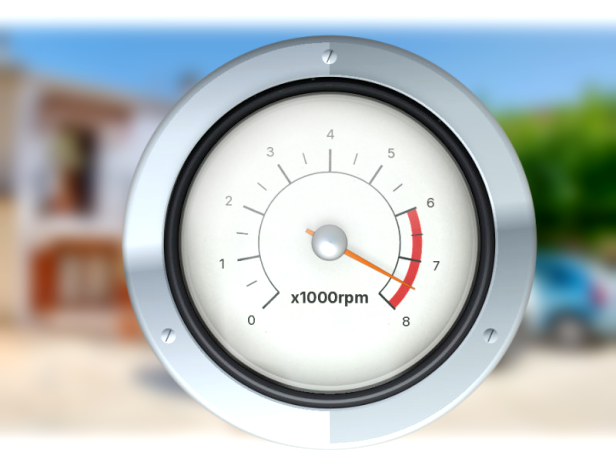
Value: 7500 rpm
